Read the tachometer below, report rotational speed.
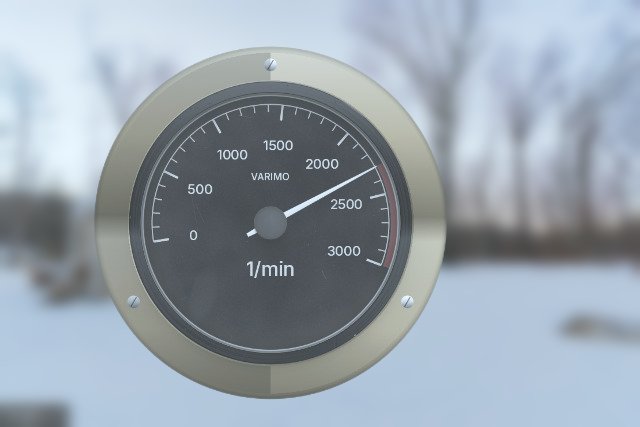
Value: 2300 rpm
